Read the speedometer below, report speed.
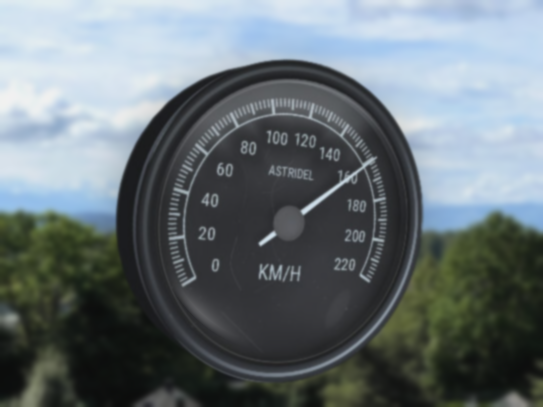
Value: 160 km/h
